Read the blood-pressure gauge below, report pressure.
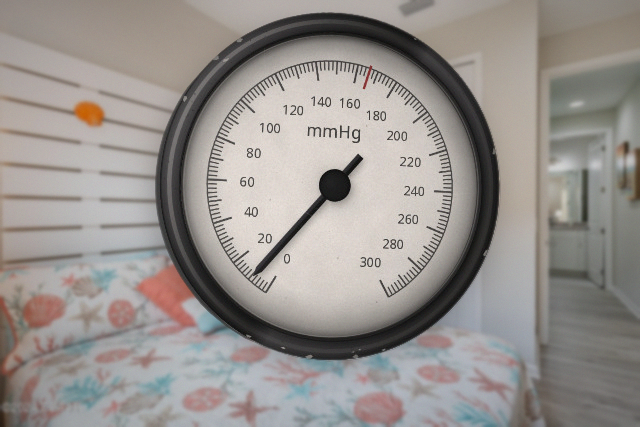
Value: 10 mmHg
